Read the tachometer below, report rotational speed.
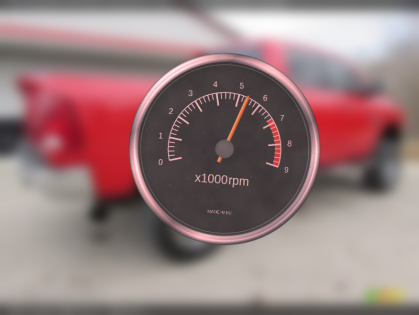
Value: 5400 rpm
